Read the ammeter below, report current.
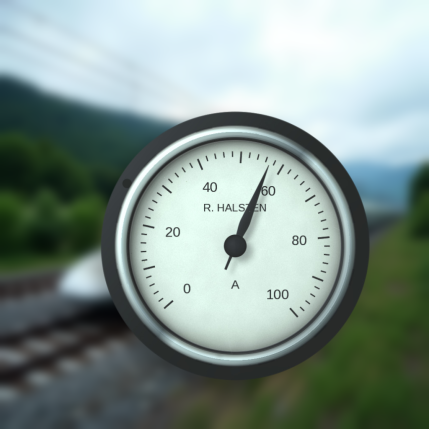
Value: 57 A
